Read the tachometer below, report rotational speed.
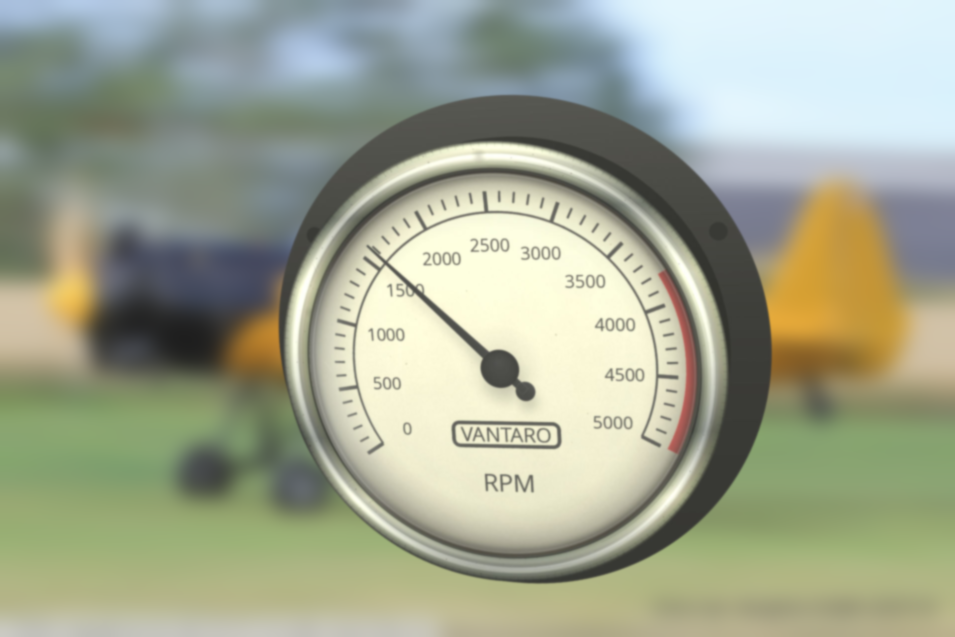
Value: 1600 rpm
